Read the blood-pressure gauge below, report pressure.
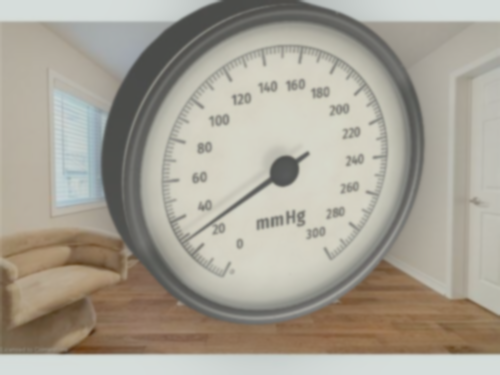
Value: 30 mmHg
